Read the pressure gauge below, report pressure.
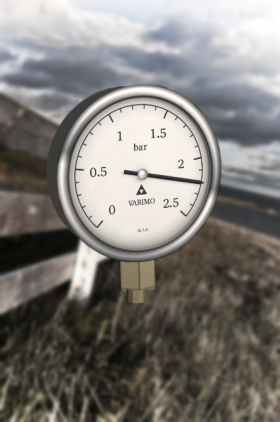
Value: 2.2 bar
